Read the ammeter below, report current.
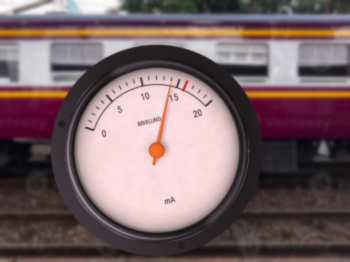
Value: 14 mA
